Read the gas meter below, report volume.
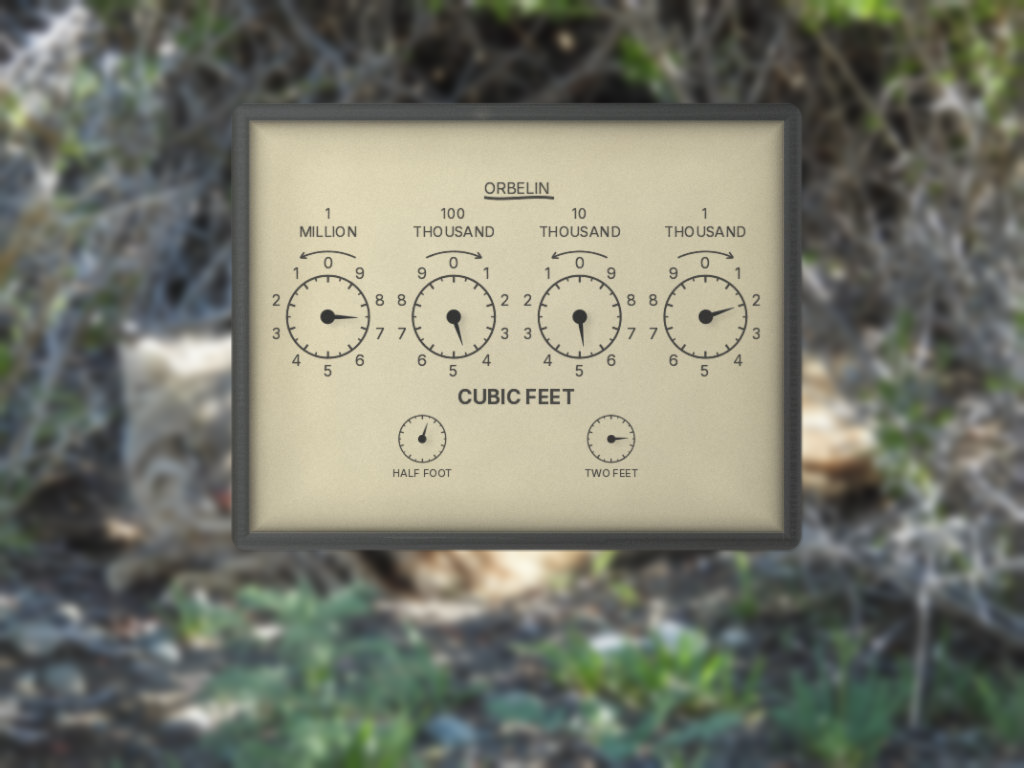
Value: 745200 ft³
